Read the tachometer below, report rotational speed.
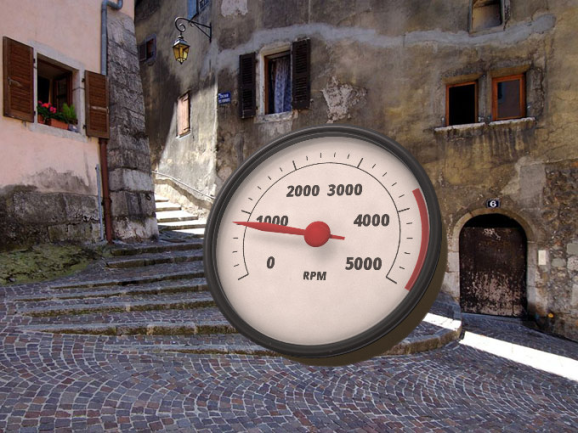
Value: 800 rpm
